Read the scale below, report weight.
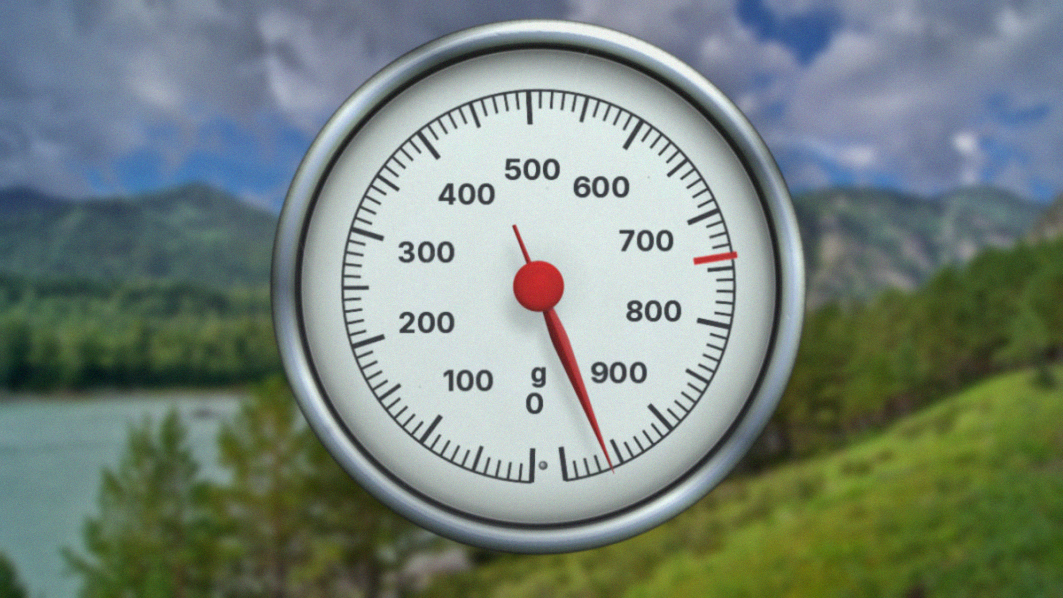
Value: 960 g
